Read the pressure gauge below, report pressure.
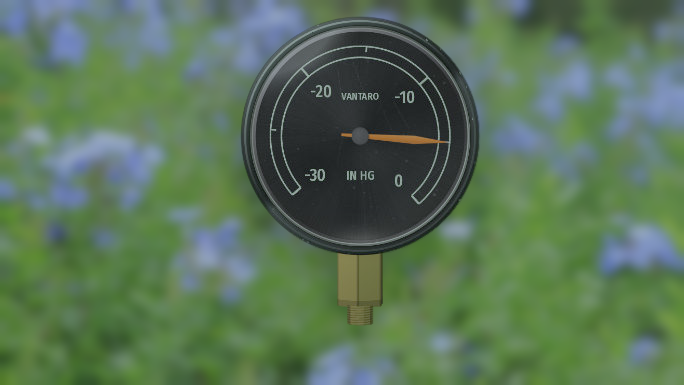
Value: -5 inHg
